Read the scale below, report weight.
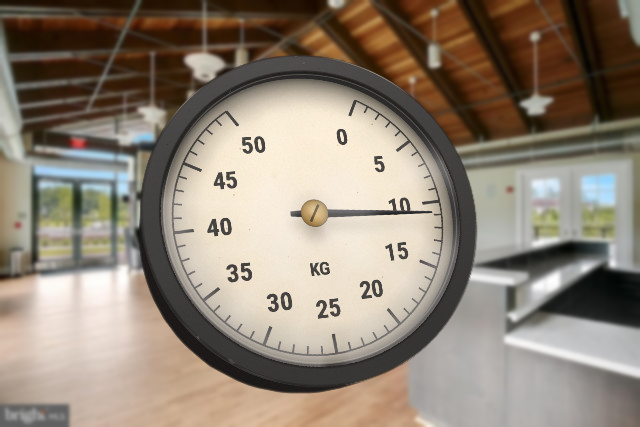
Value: 11 kg
